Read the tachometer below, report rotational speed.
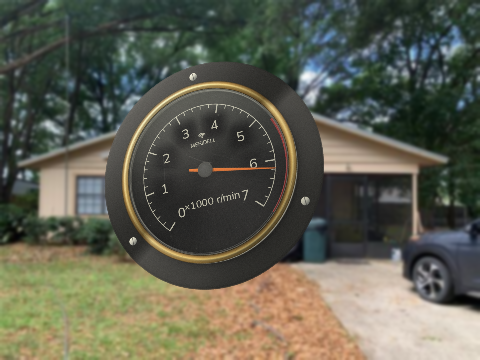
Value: 6200 rpm
